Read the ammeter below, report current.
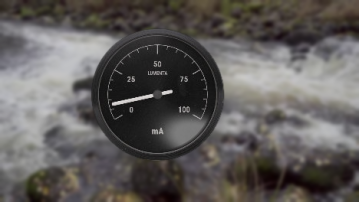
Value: 7.5 mA
